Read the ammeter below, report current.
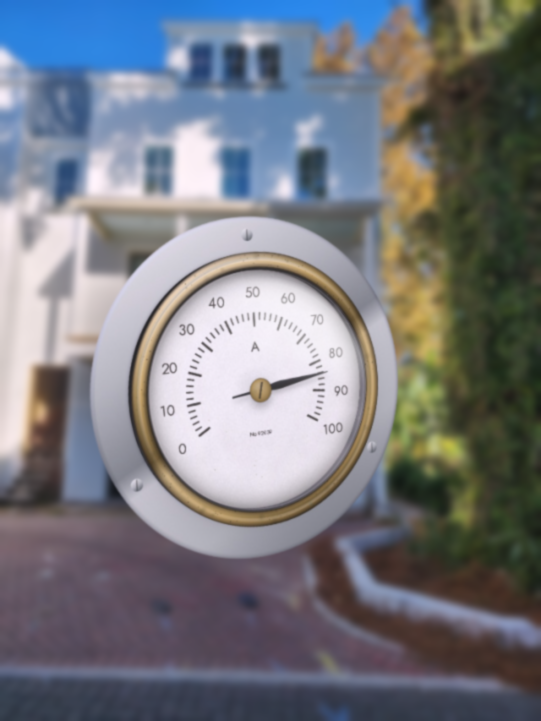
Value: 84 A
